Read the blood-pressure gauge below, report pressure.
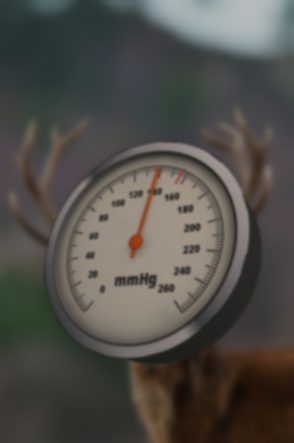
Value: 140 mmHg
